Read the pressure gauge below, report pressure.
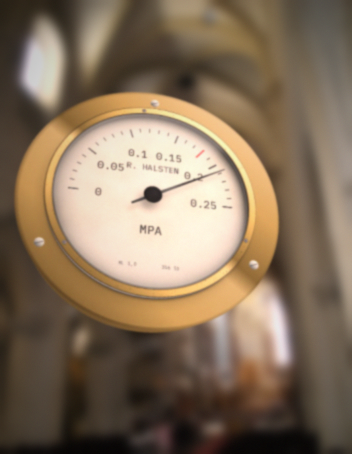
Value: 0.21 MPa
